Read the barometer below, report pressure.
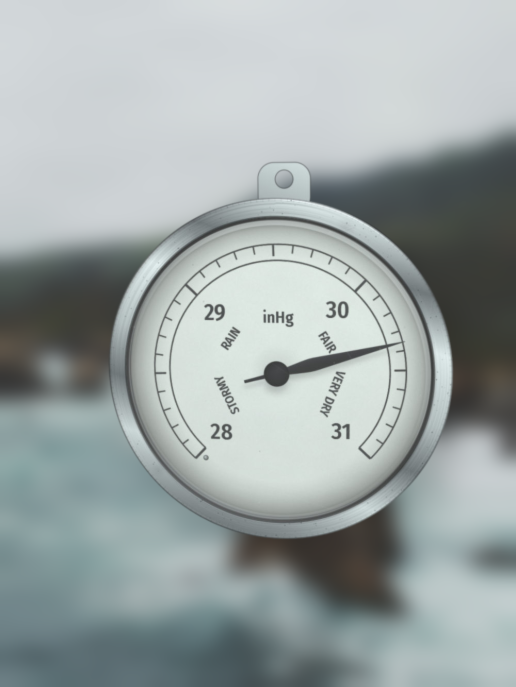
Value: 30.35 inHg
